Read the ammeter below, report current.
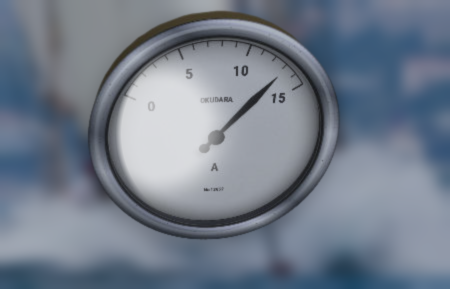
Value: 13 A
